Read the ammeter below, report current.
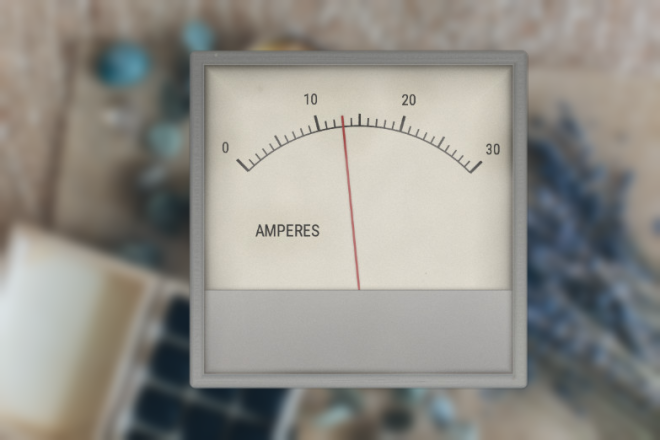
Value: 13 A
